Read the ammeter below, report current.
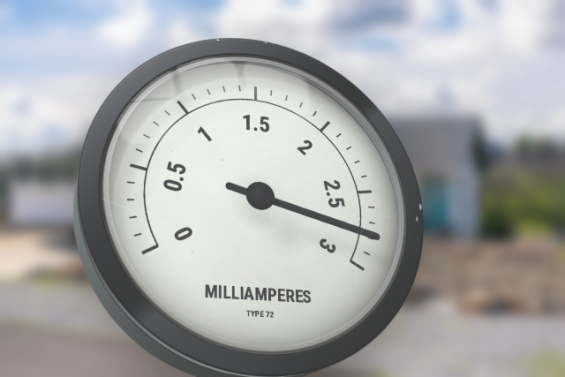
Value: 2.8 mA
